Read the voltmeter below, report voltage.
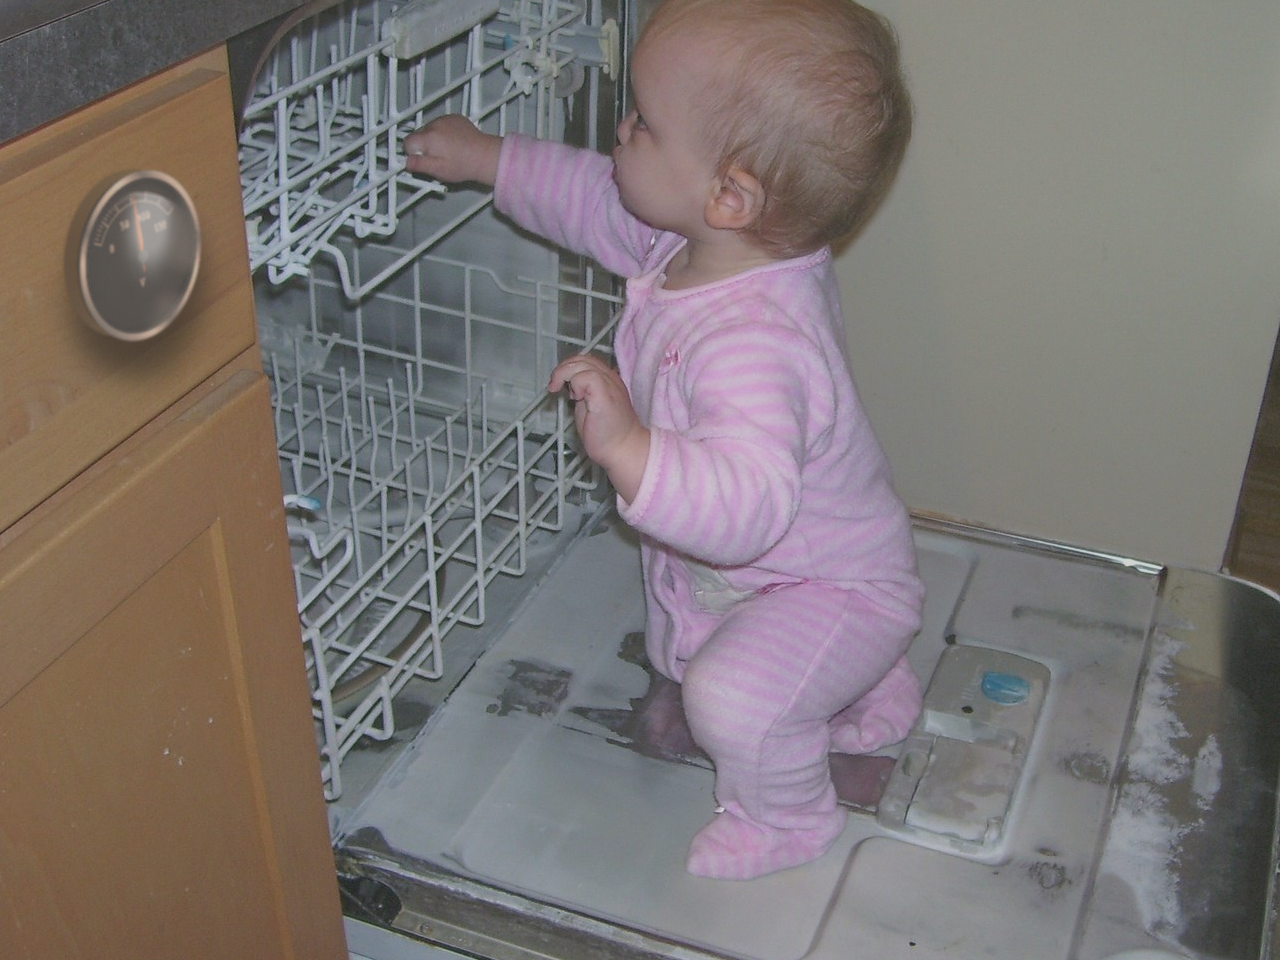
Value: 75 V
